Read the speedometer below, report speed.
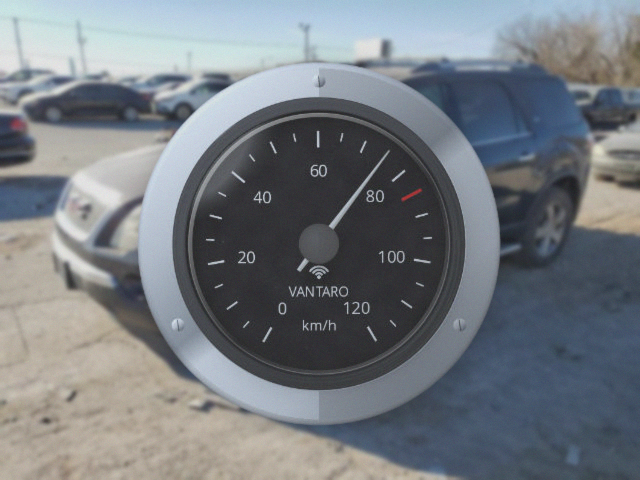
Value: 75 km/h
